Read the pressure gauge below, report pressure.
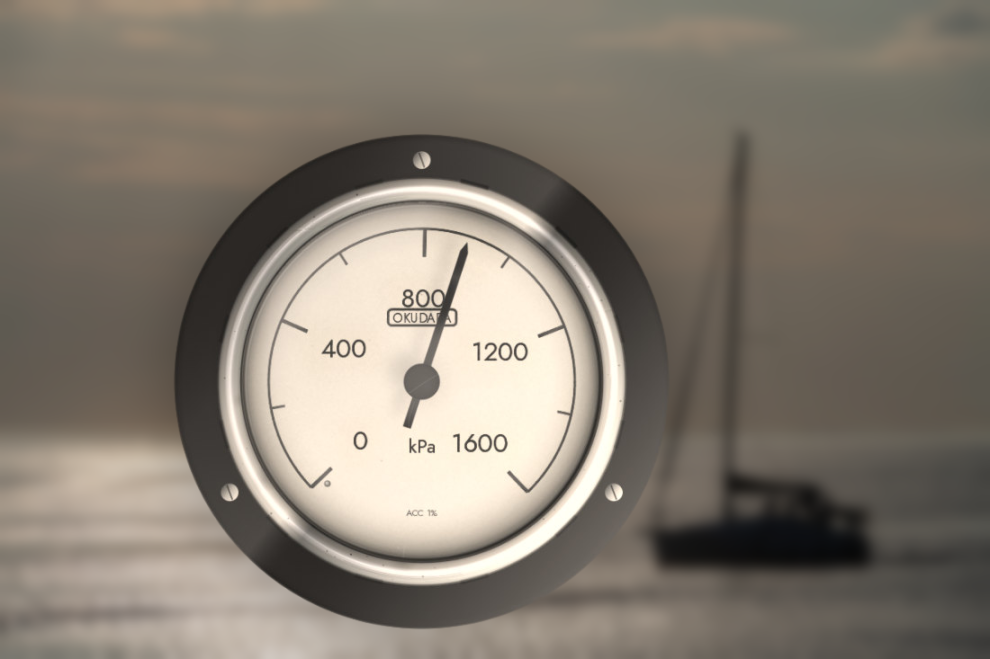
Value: 900 kPa
